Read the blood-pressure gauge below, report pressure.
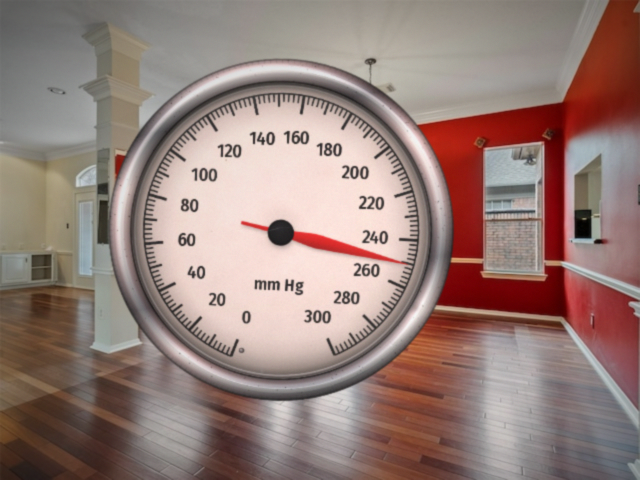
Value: 250 mmHg
